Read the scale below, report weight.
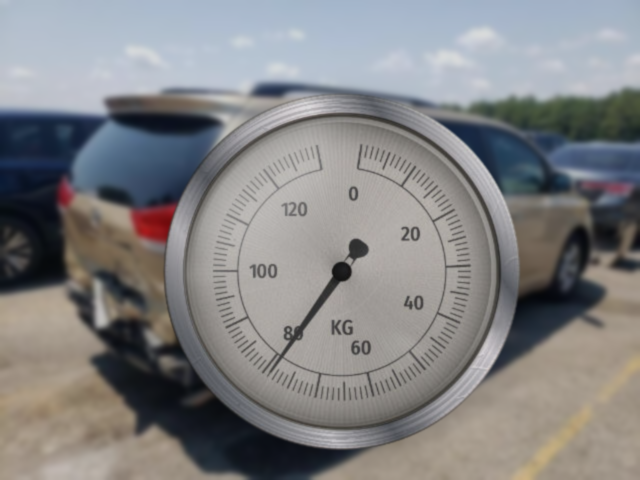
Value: 79 kg
